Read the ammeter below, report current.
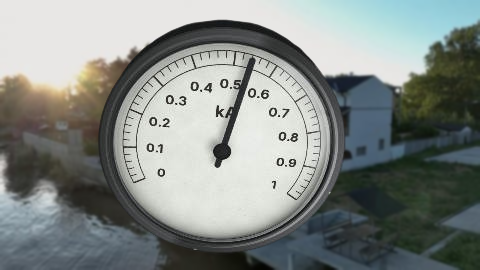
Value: 0.54 kA
